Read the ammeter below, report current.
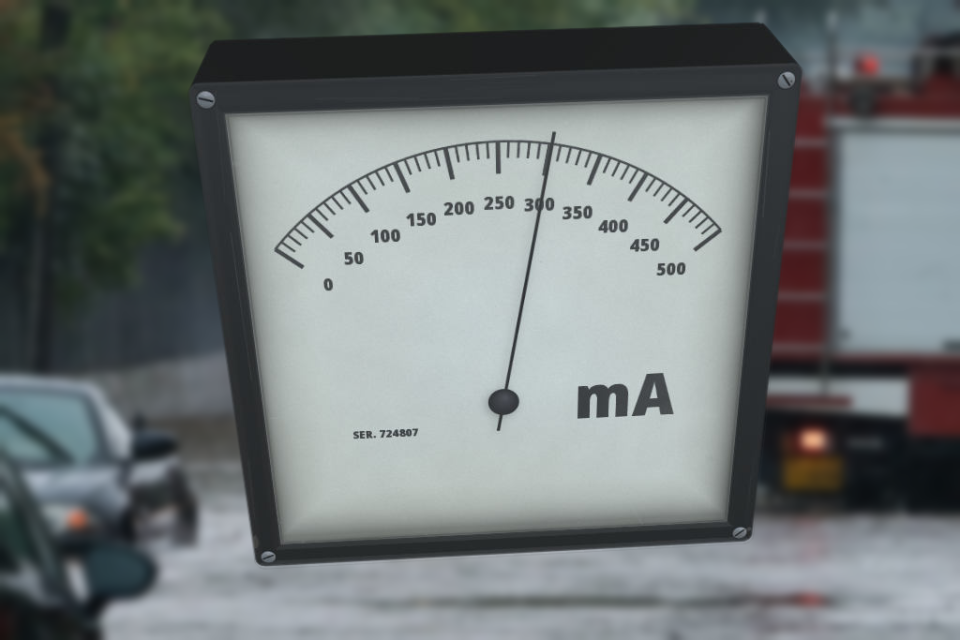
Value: 300 mA
